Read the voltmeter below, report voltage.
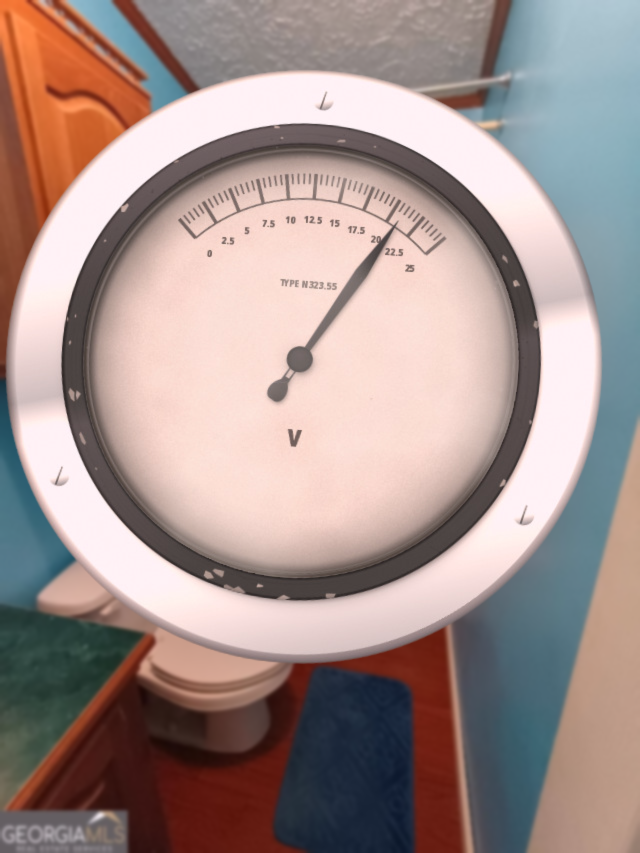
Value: 21 V
